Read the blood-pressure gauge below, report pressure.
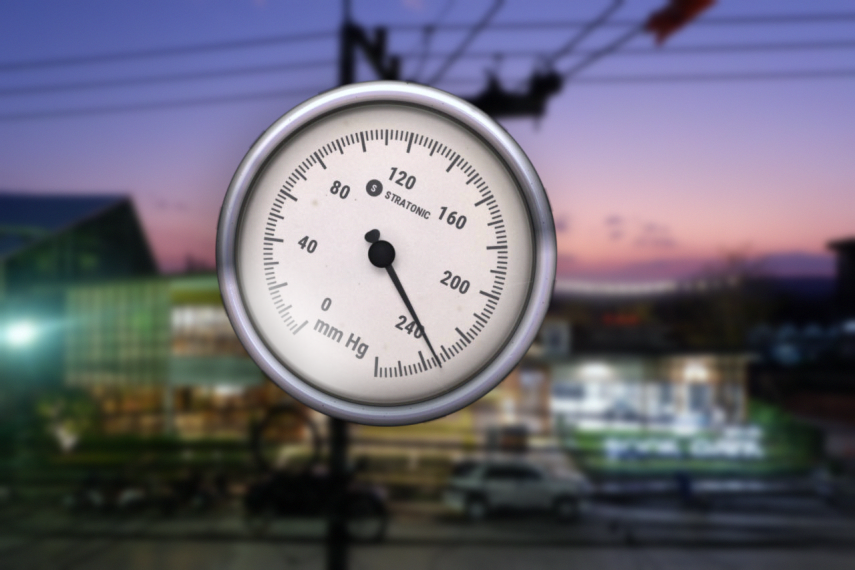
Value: 234 mmHg
